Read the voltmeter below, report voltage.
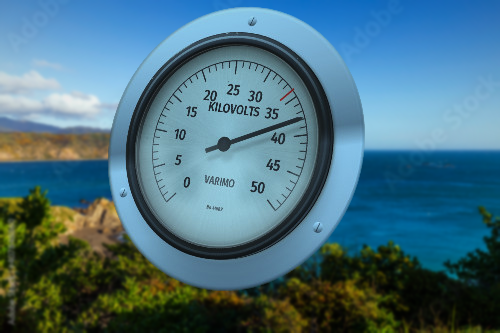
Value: 38 kV
